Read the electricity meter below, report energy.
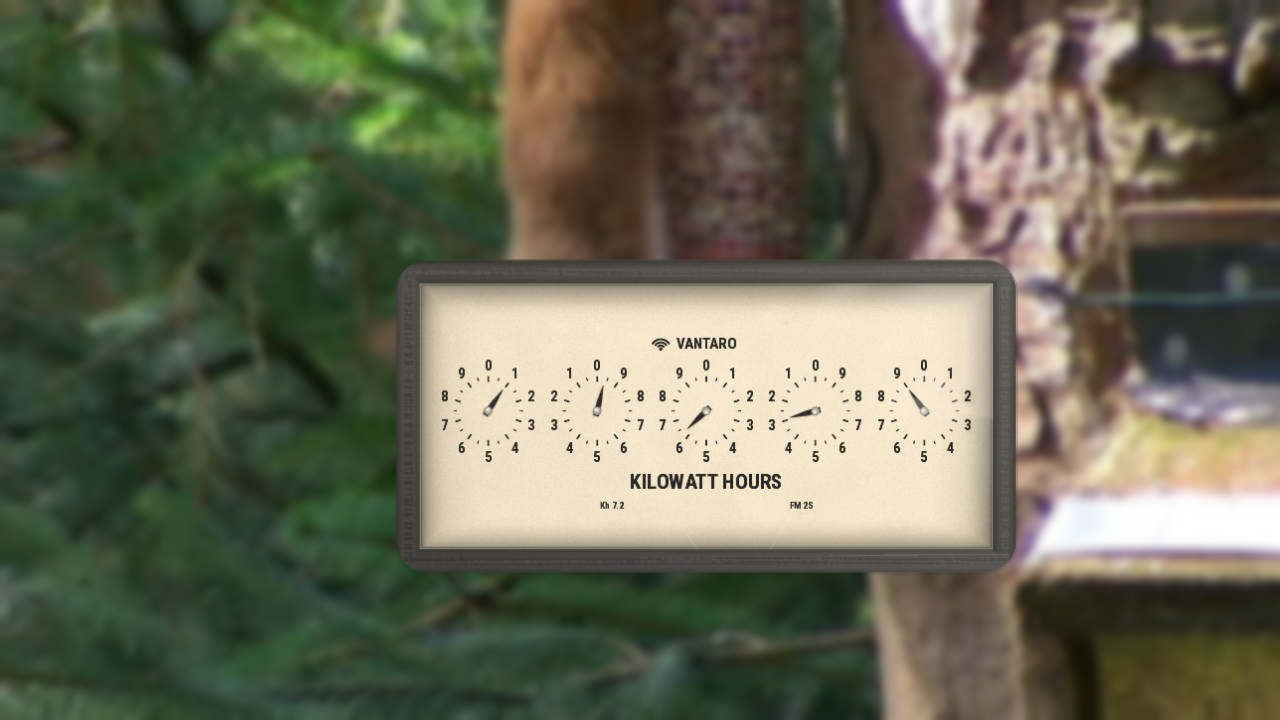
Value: 9629 kWh
